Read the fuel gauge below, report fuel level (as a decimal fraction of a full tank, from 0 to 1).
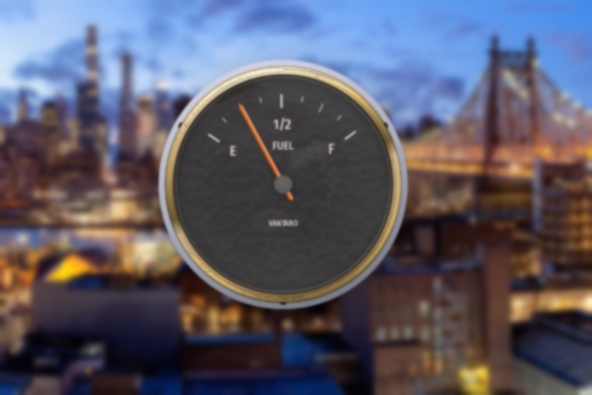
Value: 0.25
